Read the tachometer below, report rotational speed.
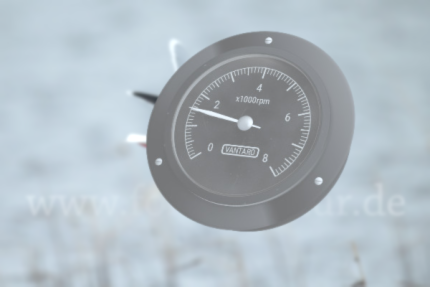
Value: 1500 rpm
